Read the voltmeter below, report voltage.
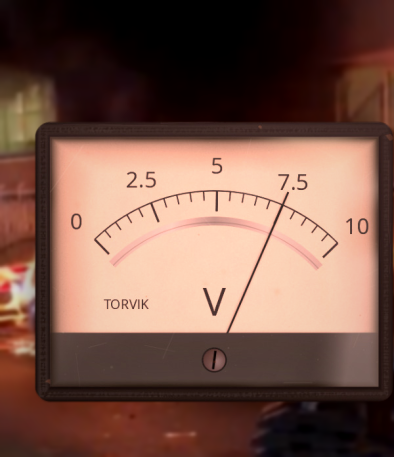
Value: 7.5 V
